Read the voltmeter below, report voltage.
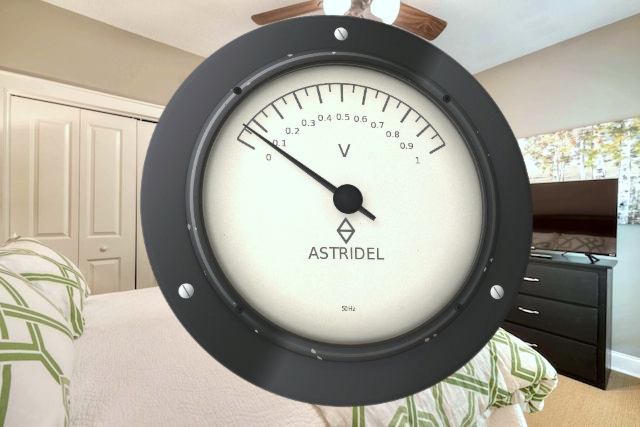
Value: 0.05 V
